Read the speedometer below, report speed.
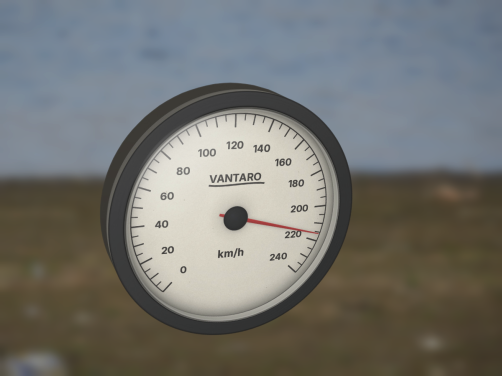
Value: 215 km/h
